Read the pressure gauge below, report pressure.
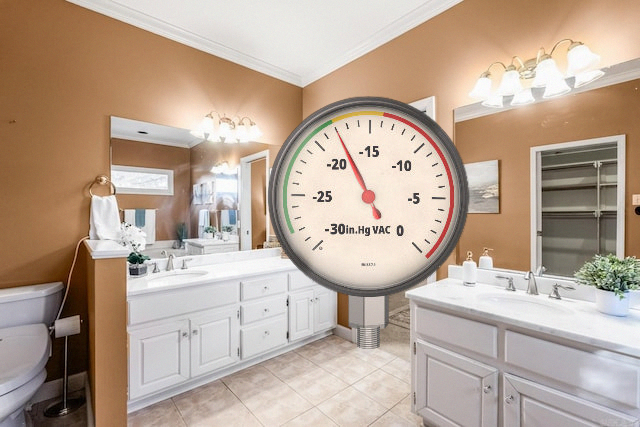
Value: -18 inHg
